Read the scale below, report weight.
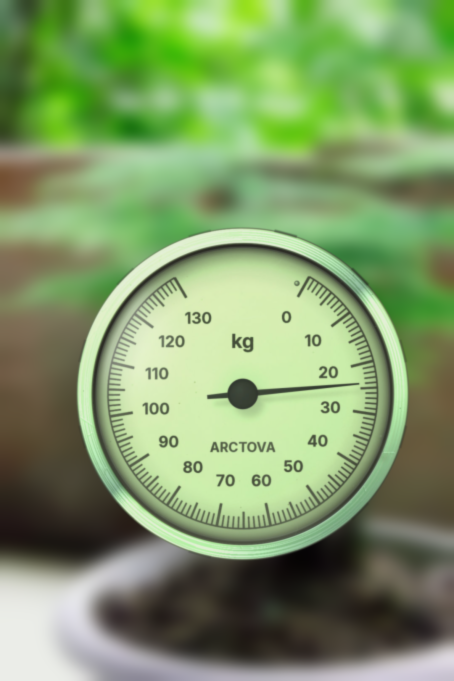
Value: 24 kg
